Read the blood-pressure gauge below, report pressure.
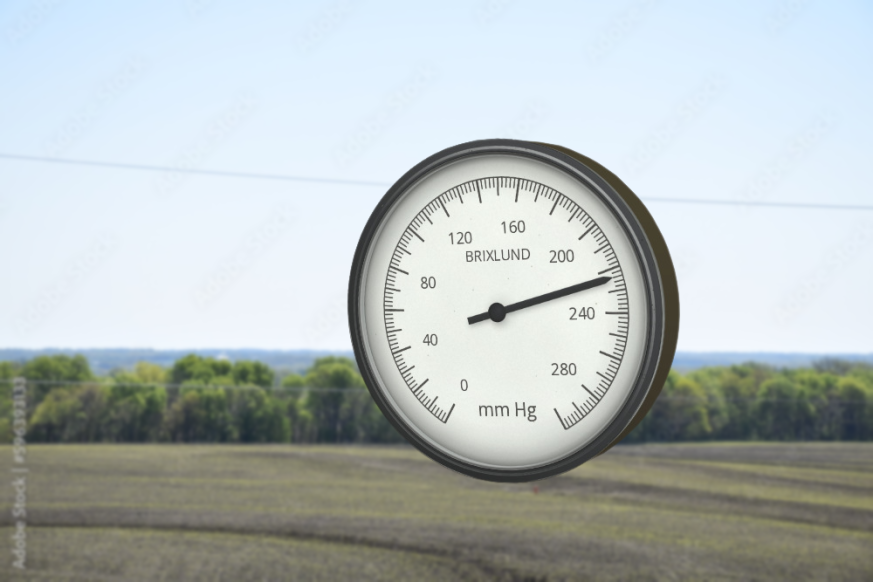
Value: 224 mmHg
